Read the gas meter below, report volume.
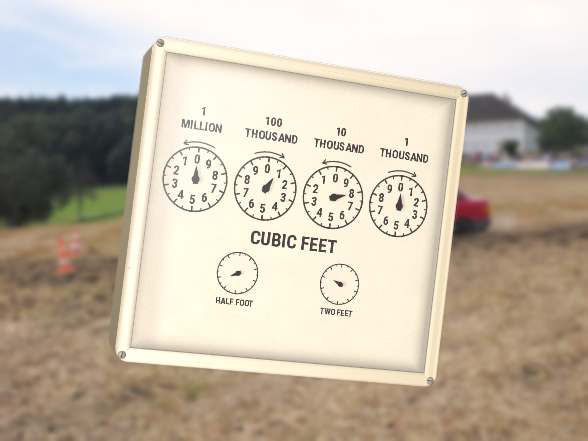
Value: 8000 ft³
